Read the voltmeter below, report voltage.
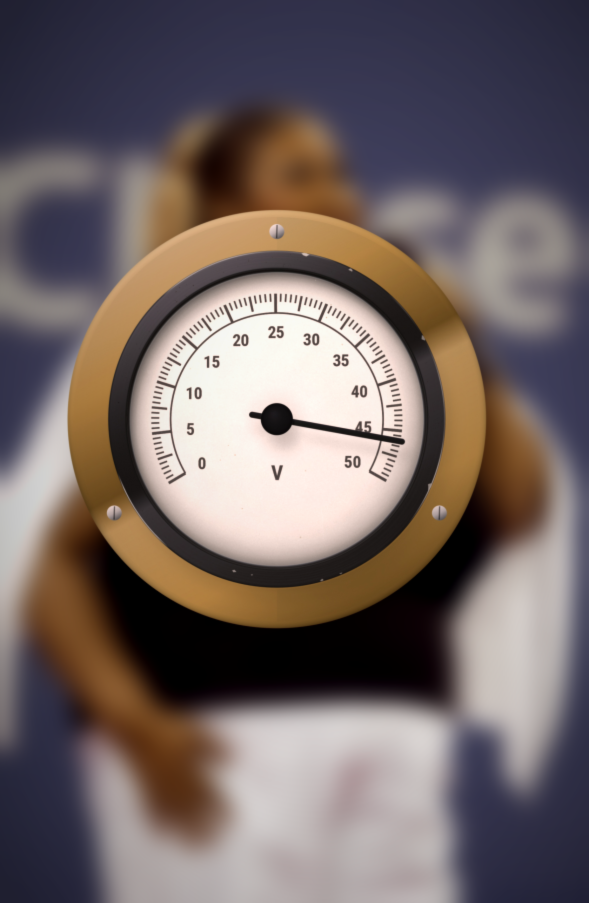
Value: 46 V
